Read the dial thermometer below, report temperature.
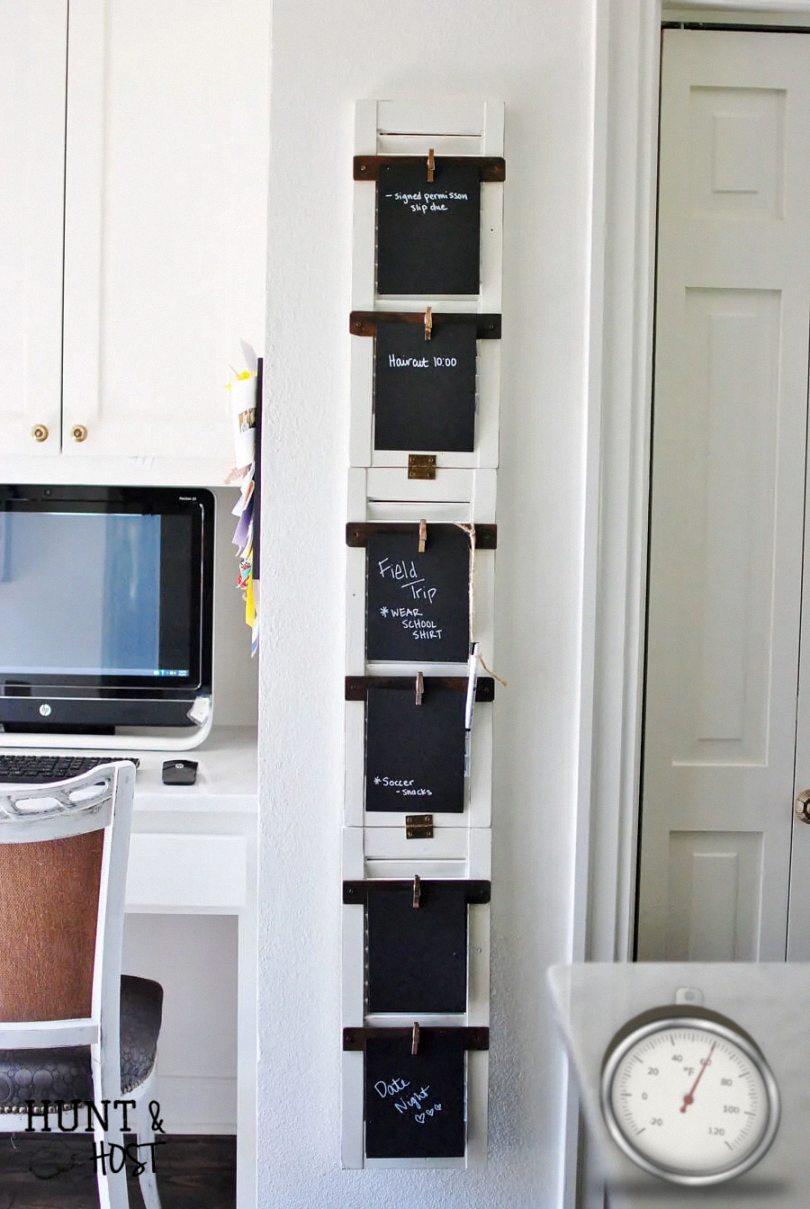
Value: 60 °F
